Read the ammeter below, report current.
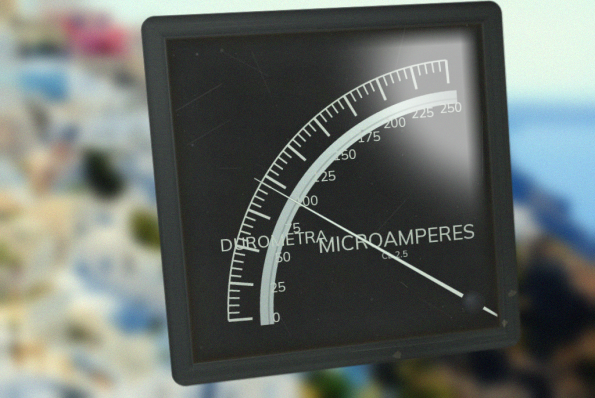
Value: 95 µA
